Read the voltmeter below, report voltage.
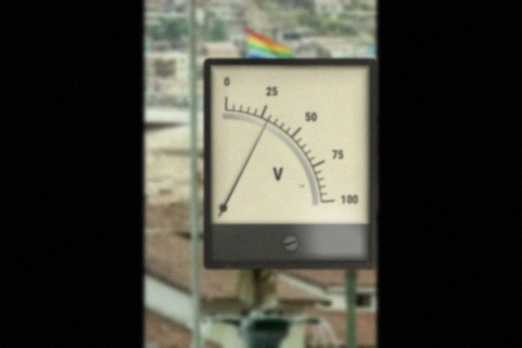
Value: 30 V
